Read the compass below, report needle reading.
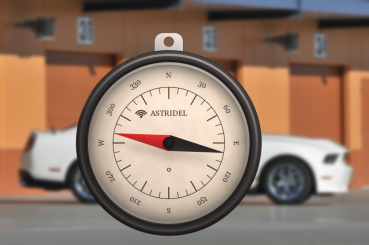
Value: 280 °
